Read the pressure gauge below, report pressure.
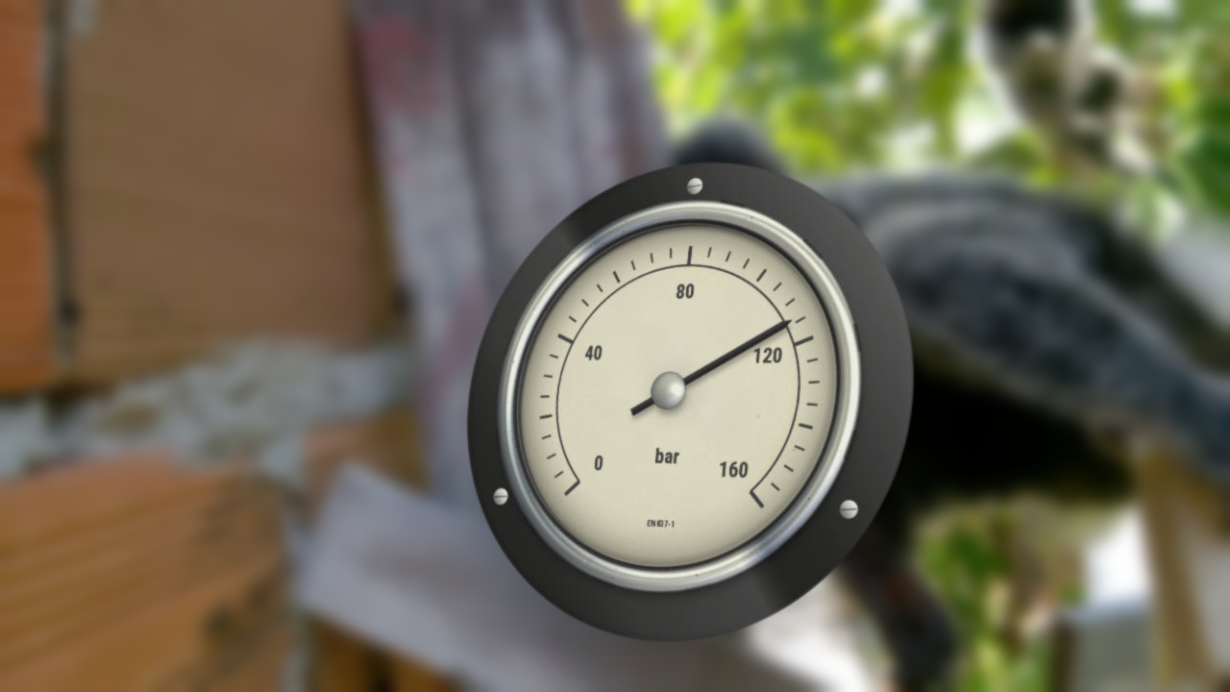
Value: 115 bar
